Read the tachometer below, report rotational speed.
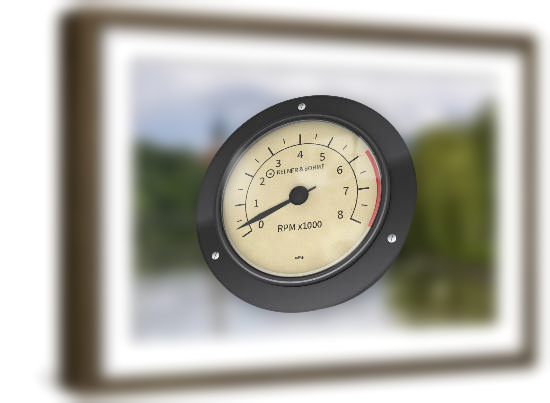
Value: 250 rpm
